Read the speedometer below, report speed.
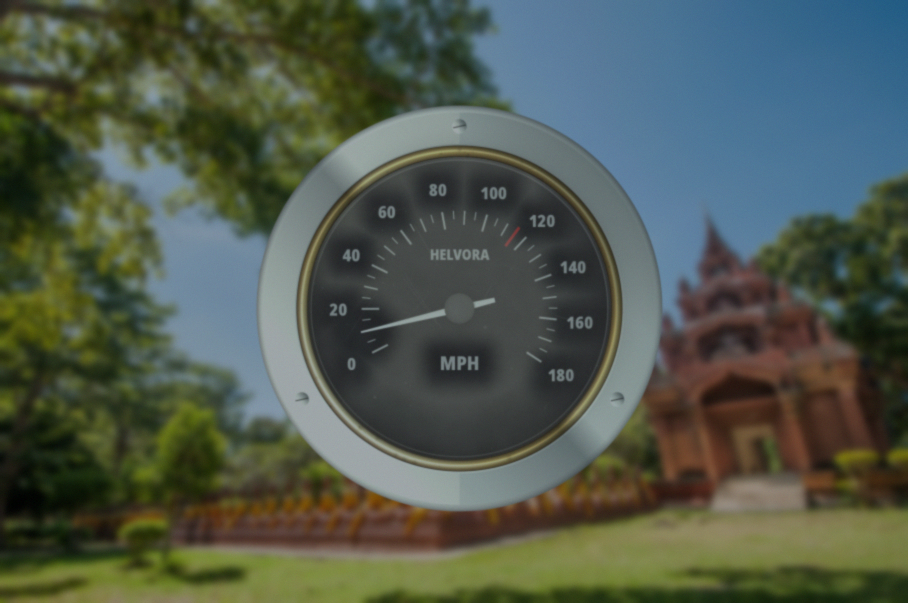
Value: 10 mph
